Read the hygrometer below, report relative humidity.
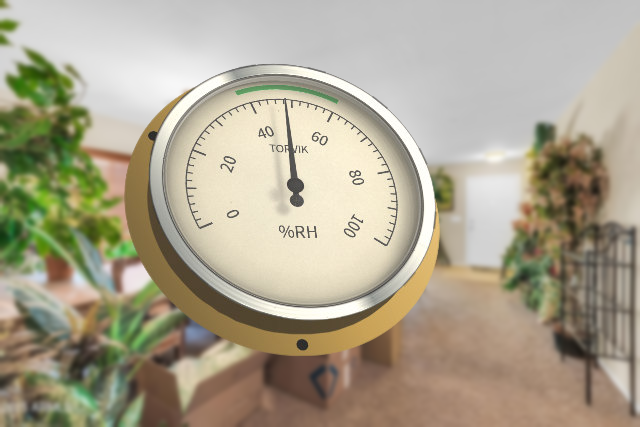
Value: 48 %
